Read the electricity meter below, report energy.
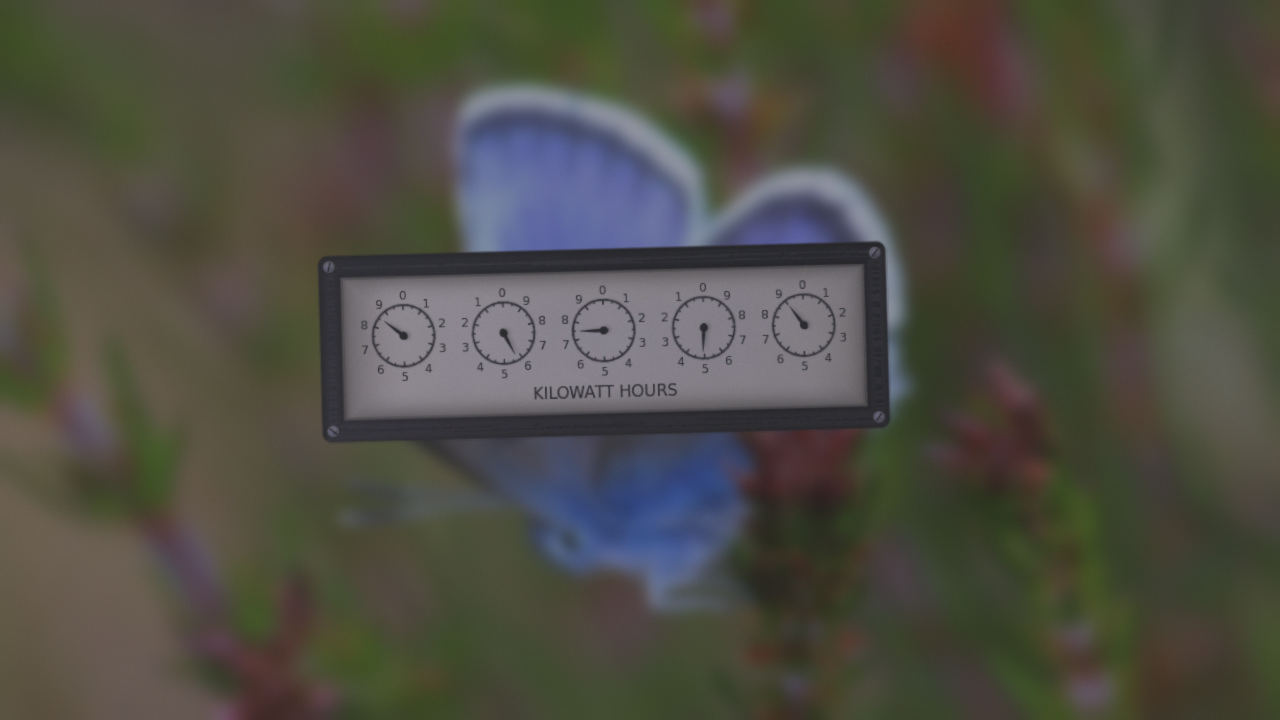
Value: 85749 kWh
